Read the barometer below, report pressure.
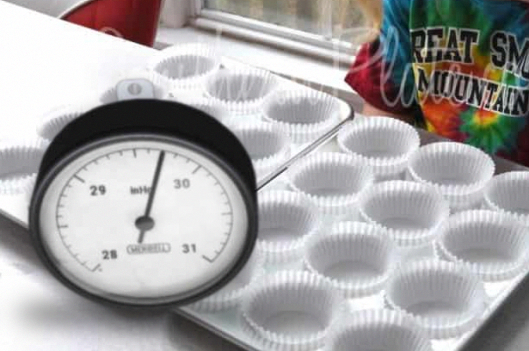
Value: 29.7 inHg
